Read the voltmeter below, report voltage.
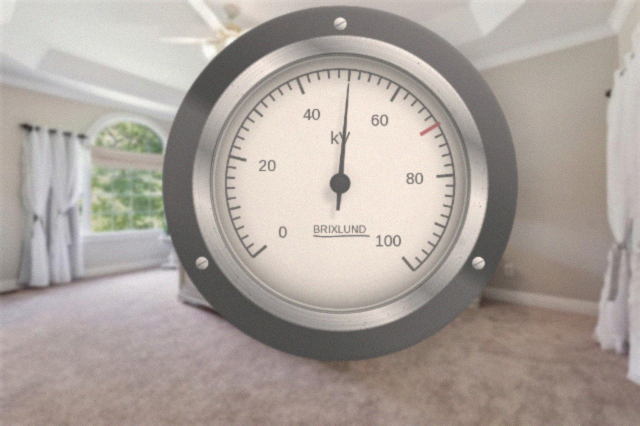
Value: 50 kV
